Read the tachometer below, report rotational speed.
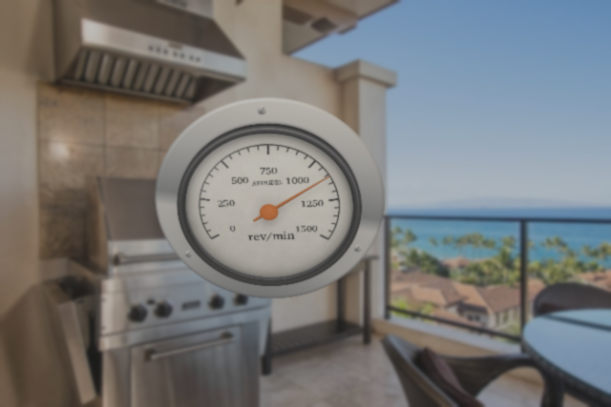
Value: 1100 rpm
